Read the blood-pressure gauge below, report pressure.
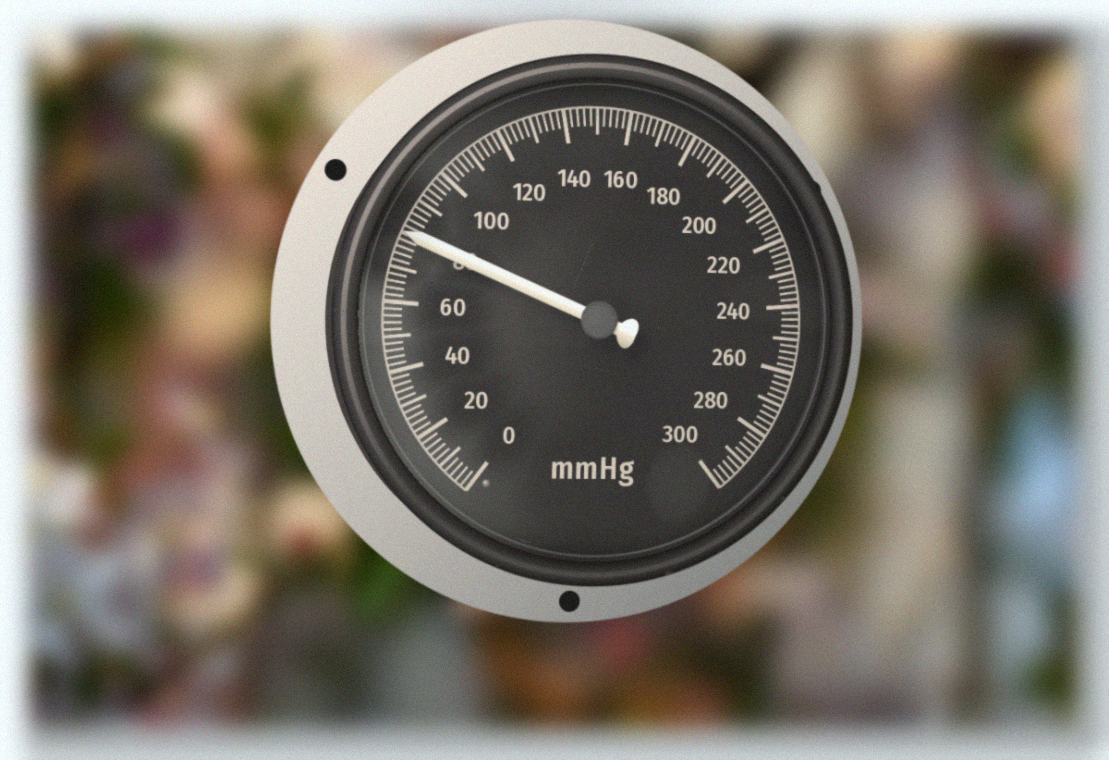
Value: 80 mmHg
